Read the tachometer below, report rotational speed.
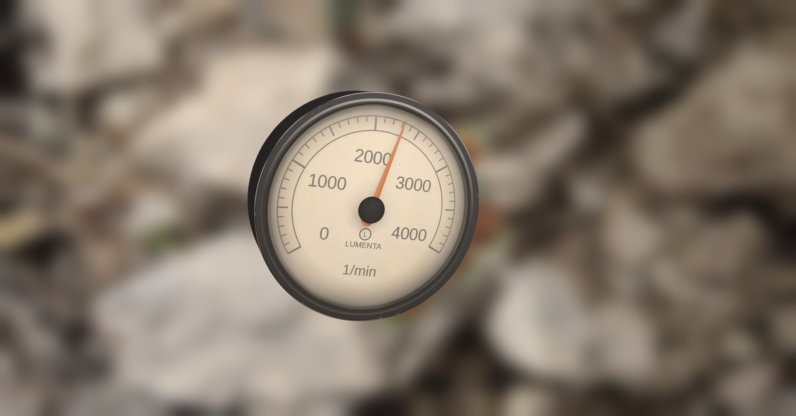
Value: 2300 rpm
